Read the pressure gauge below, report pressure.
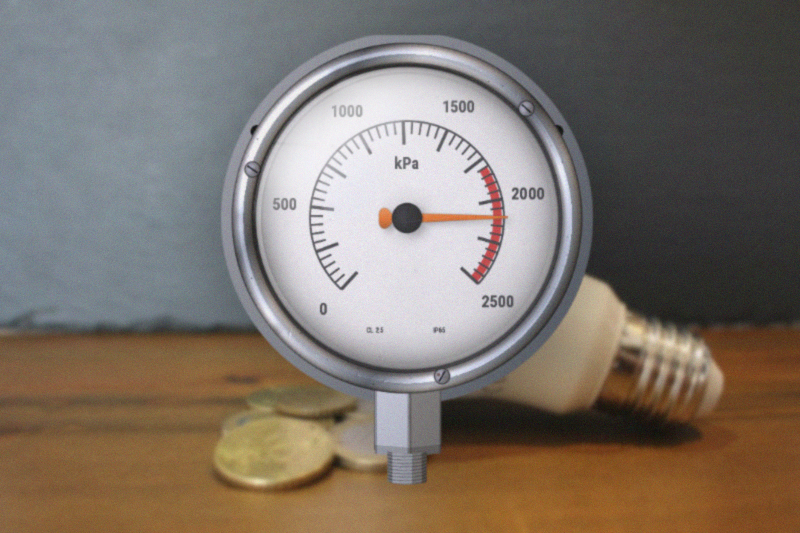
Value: 2100 kPa
